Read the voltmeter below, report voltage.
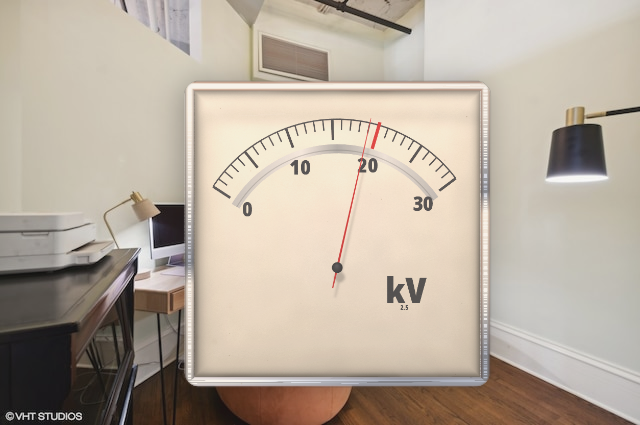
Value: 19 kV
